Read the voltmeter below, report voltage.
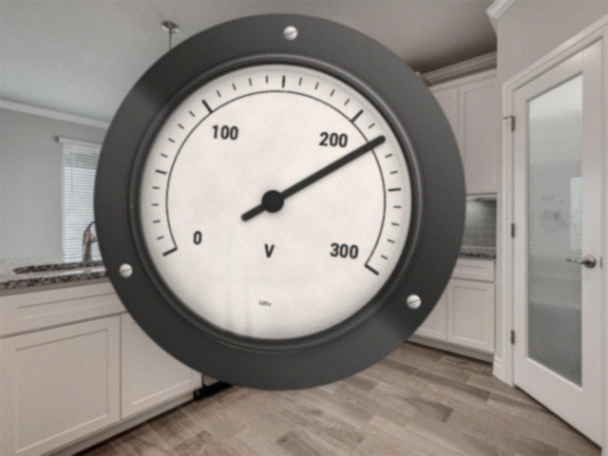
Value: 220 V
